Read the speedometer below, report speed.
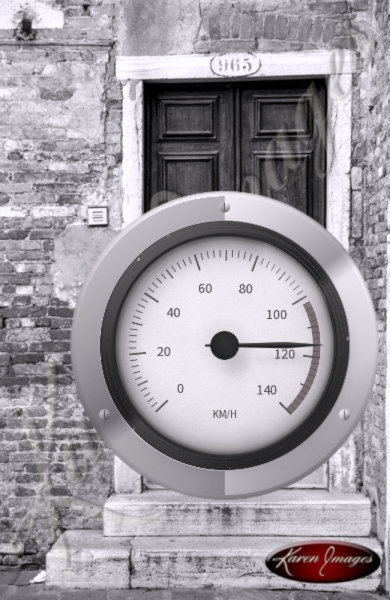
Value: 116 km/h
